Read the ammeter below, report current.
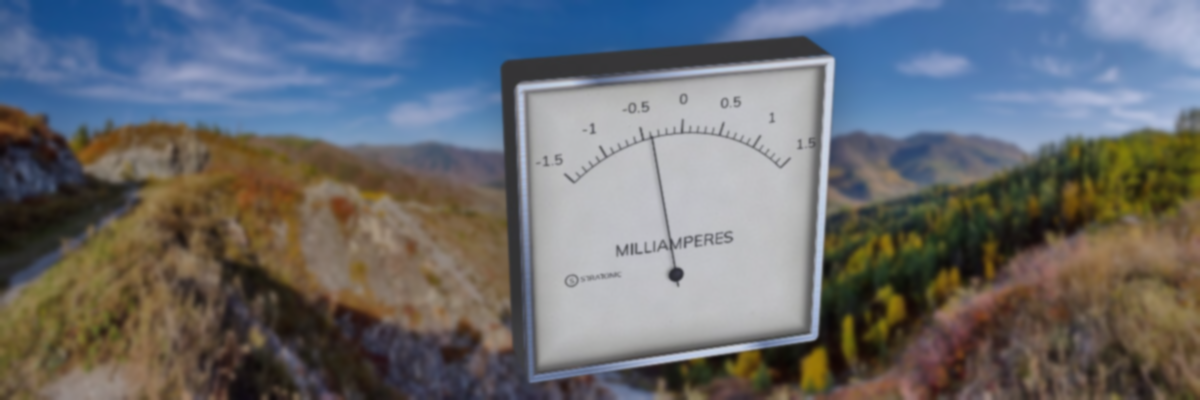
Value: -0.4 mA
